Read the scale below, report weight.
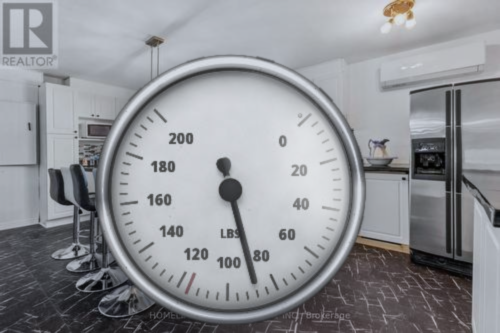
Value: 88 lb
